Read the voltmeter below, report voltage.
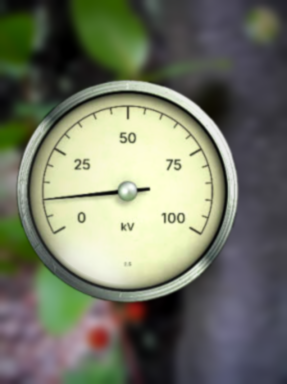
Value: 10 kV
